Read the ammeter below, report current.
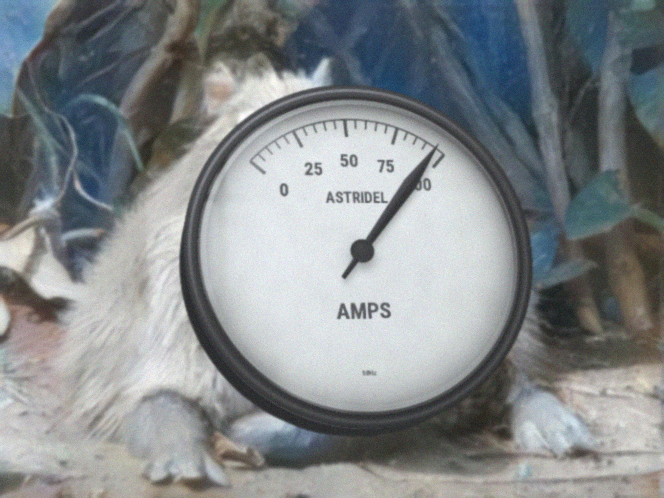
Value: 95 A
